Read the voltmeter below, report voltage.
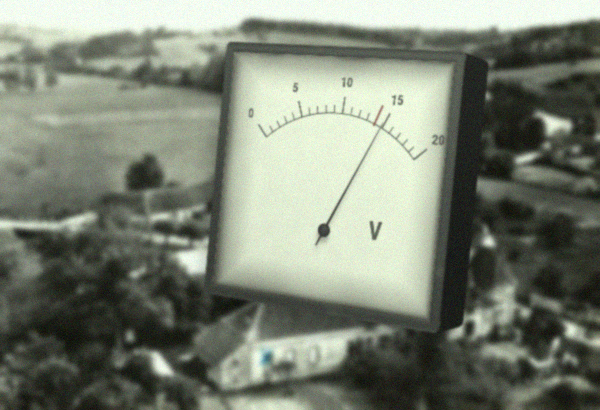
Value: 15 V
